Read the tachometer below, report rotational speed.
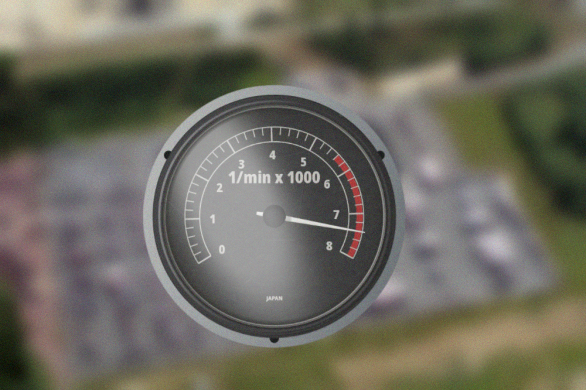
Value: 7400 rpm
